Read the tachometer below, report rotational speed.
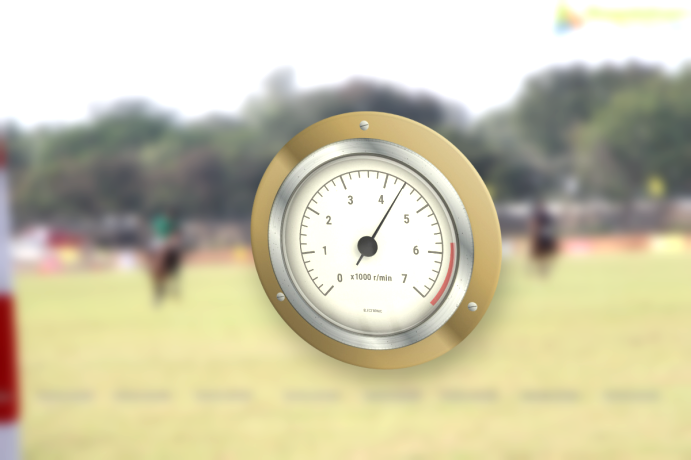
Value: 4400 rpm
